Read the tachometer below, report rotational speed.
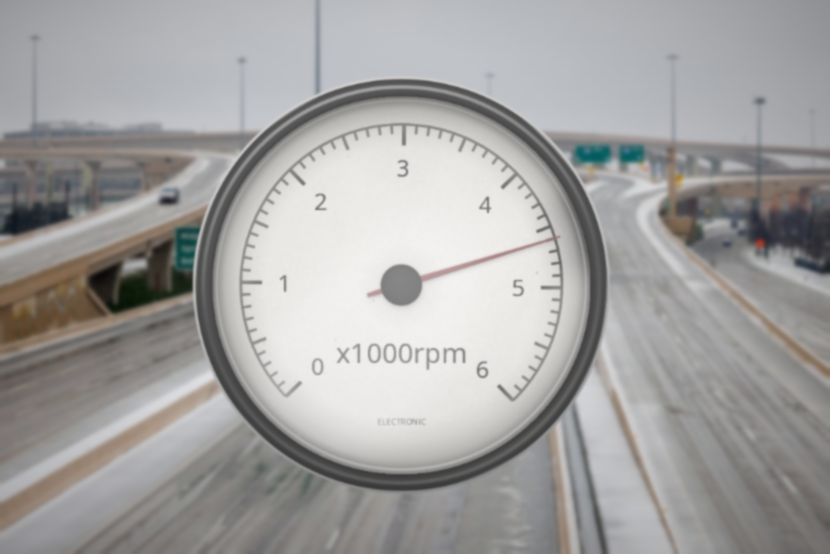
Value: 4600 rpm
